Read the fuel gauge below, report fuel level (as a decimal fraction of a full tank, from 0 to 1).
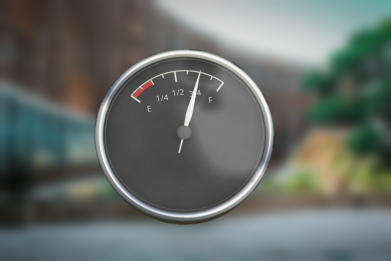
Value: 0.75
